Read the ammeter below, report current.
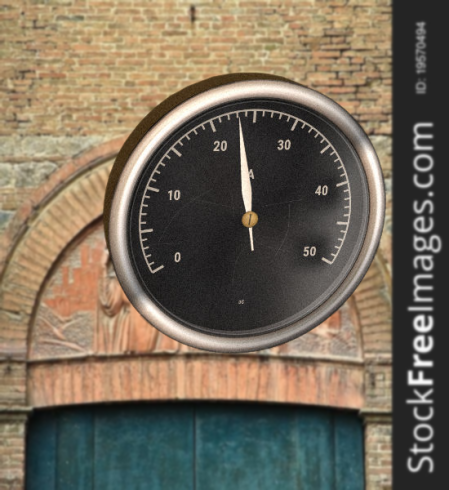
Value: 23 A
